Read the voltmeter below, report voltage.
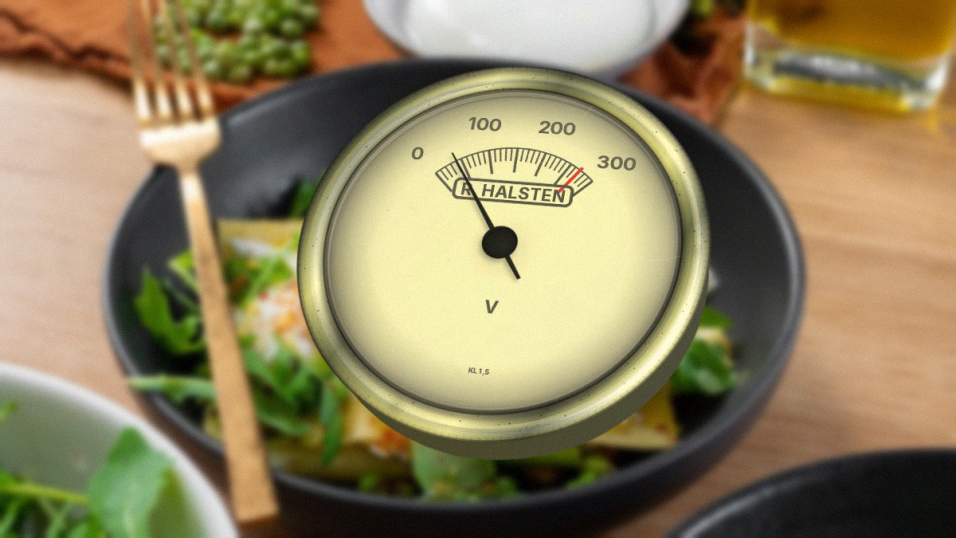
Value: 40 V
